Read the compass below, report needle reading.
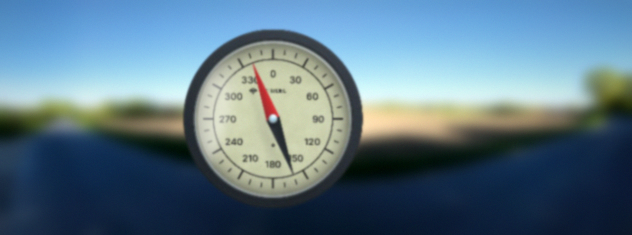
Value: 340 °
